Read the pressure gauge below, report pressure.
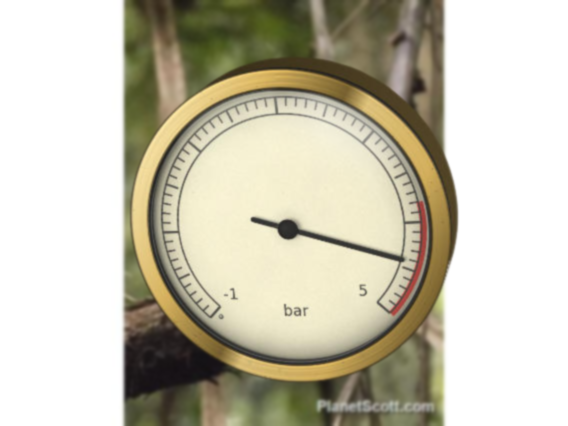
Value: 4.4 bar
